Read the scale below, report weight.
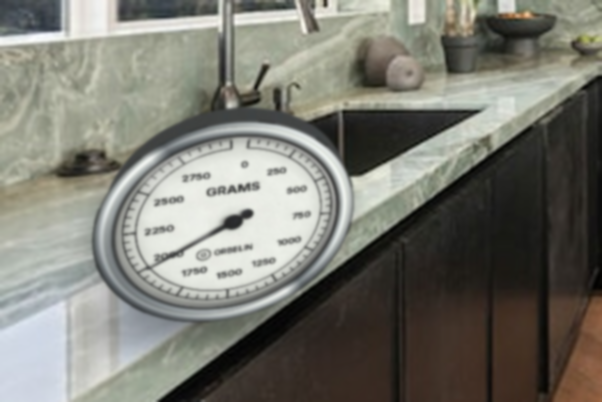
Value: 2000 g
